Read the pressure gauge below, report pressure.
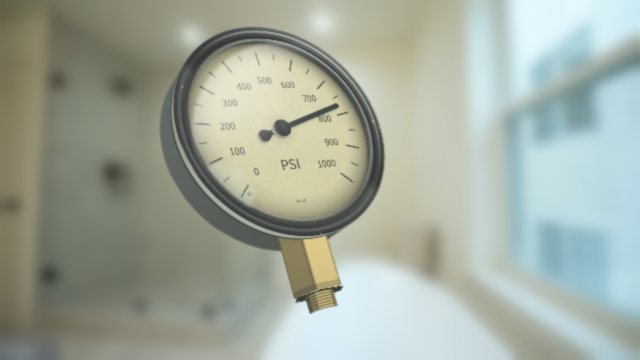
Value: 775 psi
